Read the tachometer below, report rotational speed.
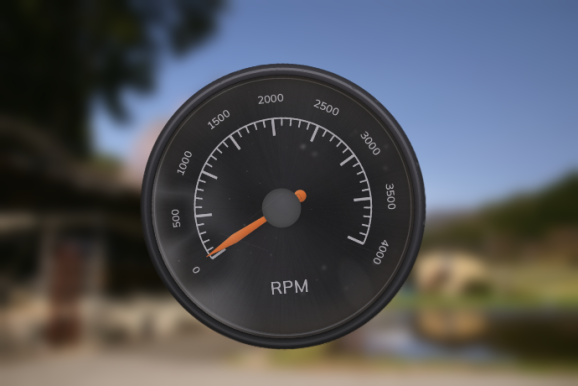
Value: 50 rpm
